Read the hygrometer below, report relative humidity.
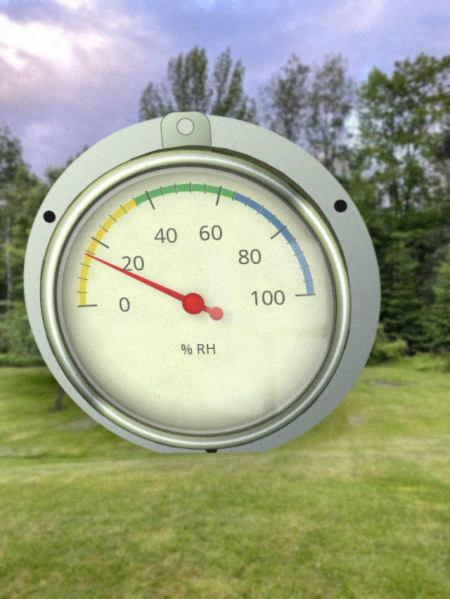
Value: 16 %
